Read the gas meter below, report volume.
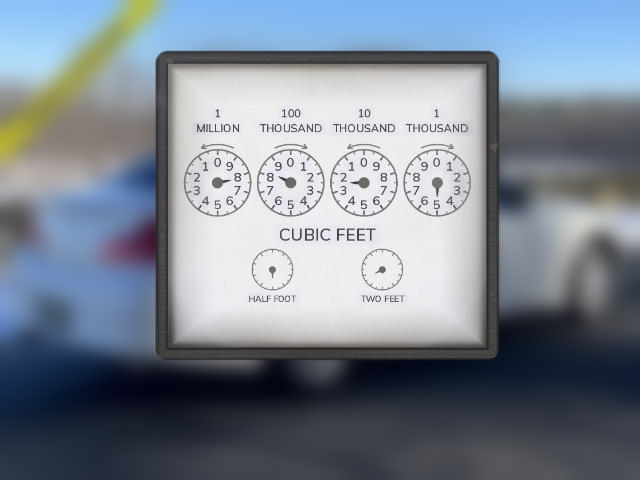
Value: 782500 ft³
